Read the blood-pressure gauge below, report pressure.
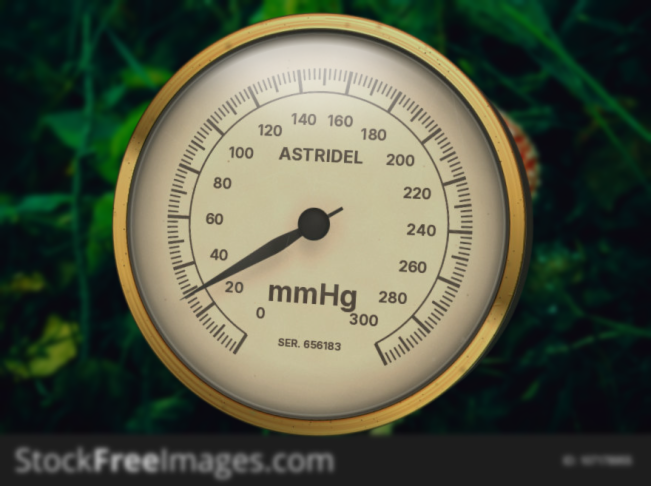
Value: 28 mmHg
